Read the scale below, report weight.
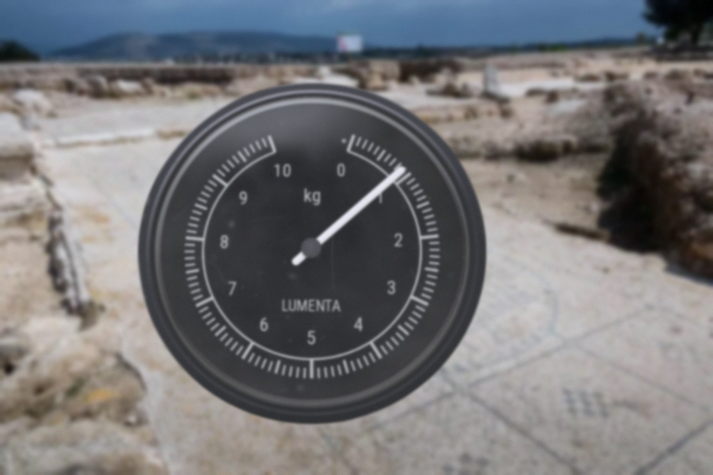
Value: 0.9 kg
